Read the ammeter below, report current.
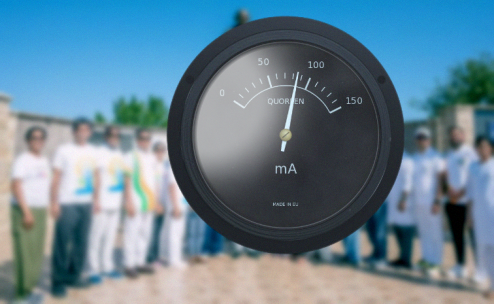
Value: 85 mA
